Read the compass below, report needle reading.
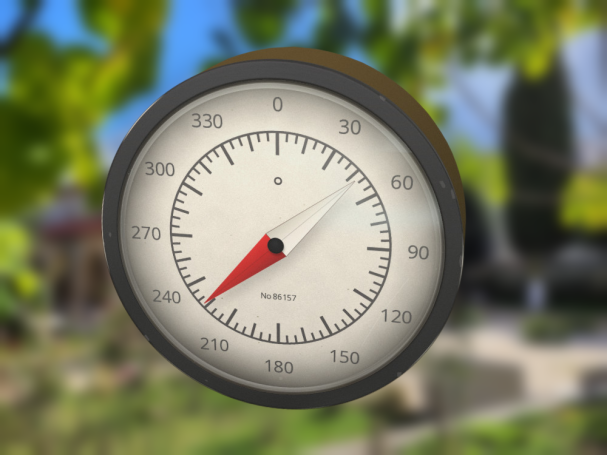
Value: 227.5 °
